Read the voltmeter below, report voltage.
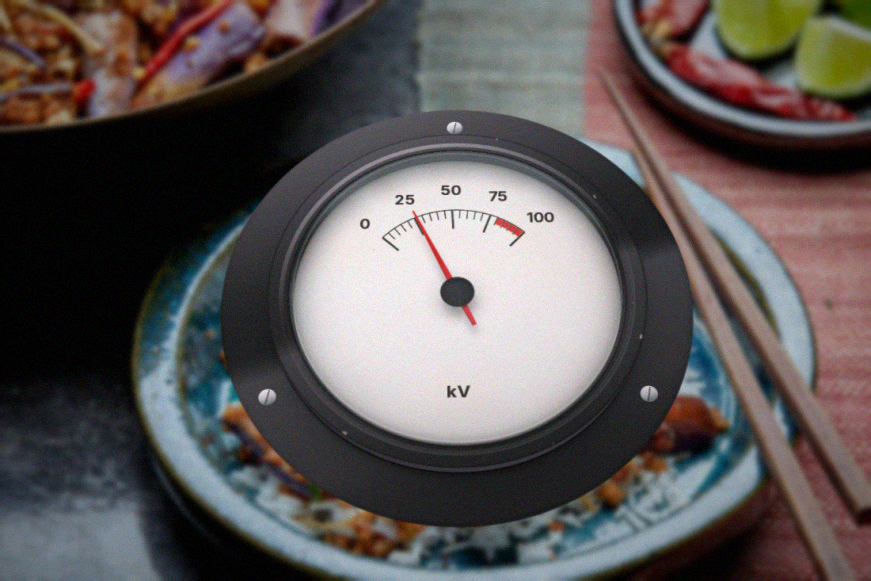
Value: 25 kV
